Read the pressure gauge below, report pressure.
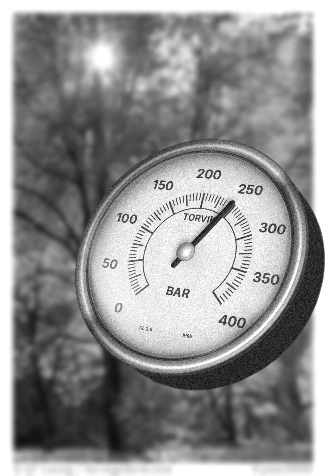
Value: 250 bar
